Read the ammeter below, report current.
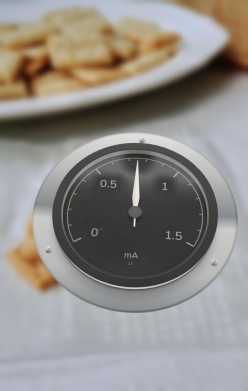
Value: 0.75 mA
